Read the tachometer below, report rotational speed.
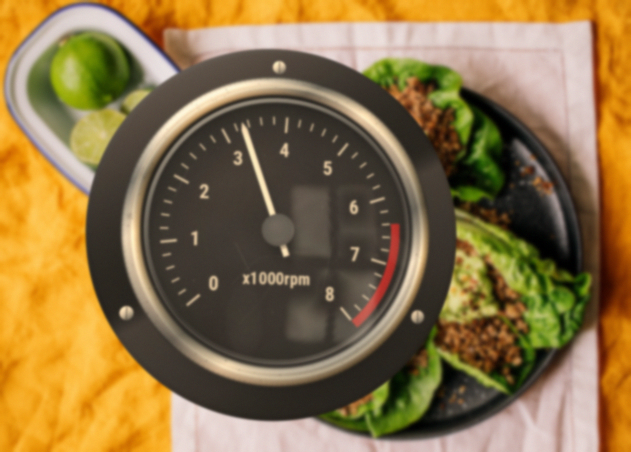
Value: 3300 rpm
